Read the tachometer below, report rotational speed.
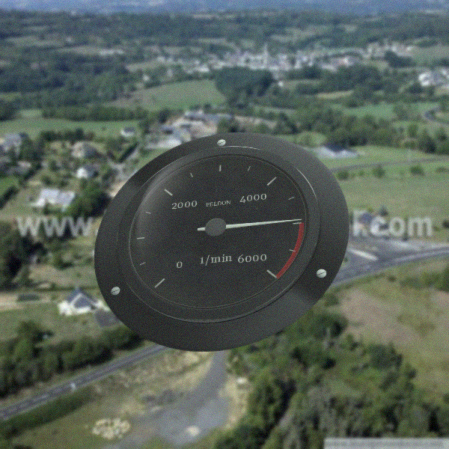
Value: 5000 rpm
